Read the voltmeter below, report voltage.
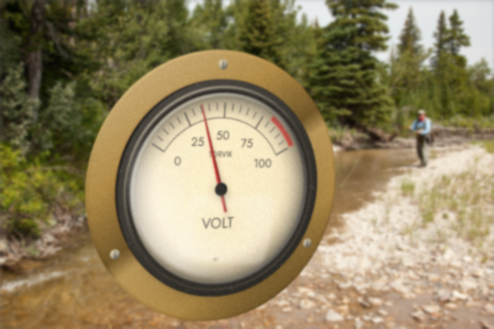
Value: 35 V
